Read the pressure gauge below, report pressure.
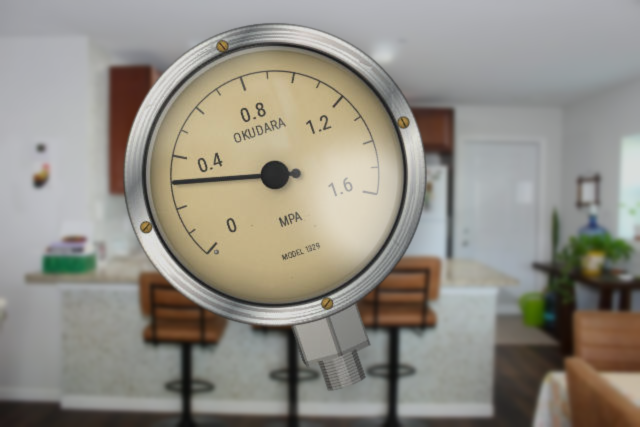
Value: 0.3 MPa
